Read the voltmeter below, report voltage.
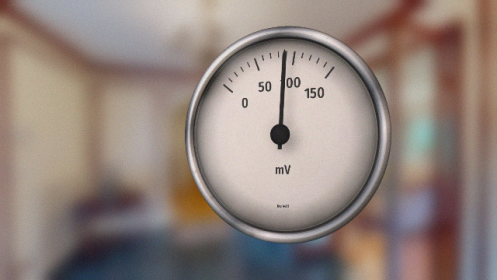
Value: 90 mV
